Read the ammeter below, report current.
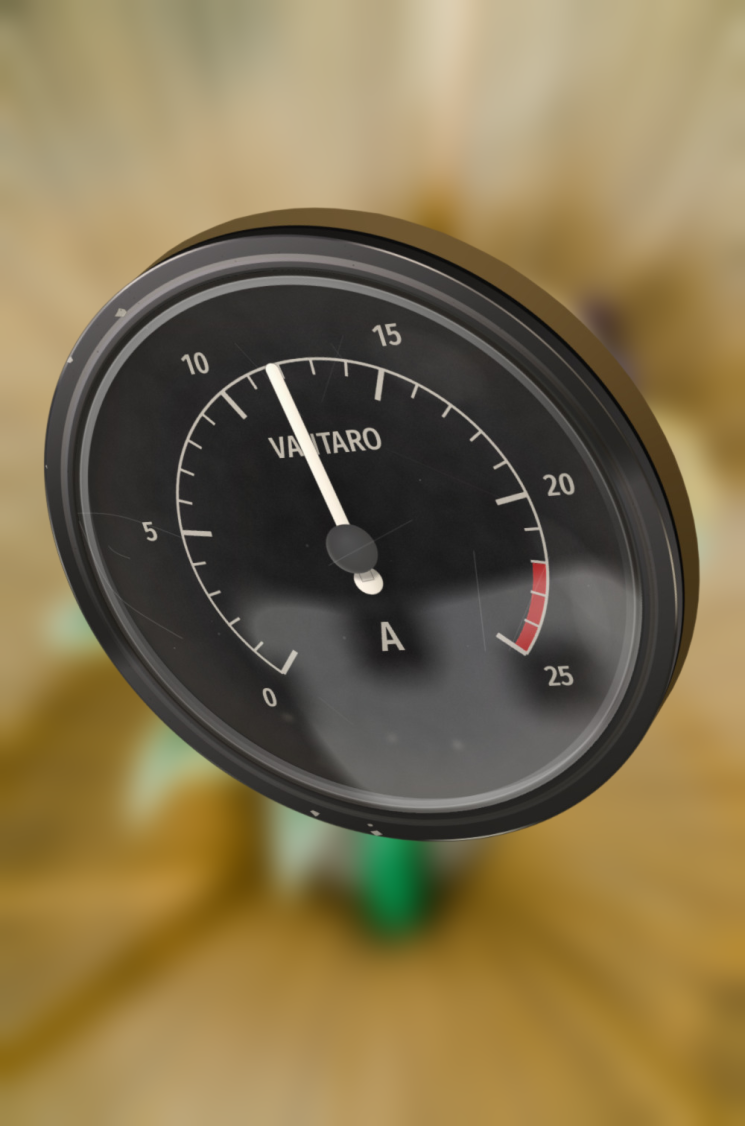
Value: 12 A
